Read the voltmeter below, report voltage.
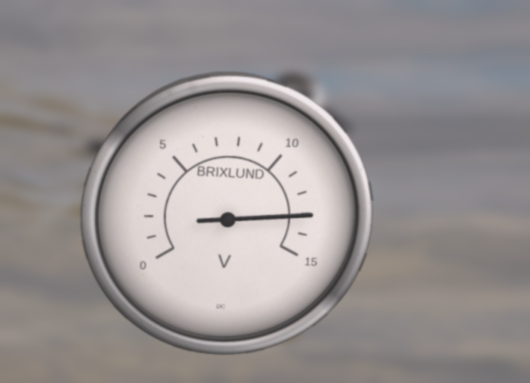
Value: 13 V
